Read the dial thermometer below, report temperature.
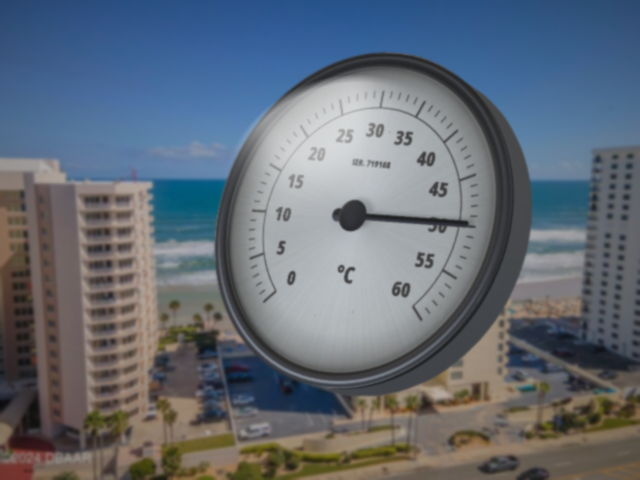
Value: 50 °C
